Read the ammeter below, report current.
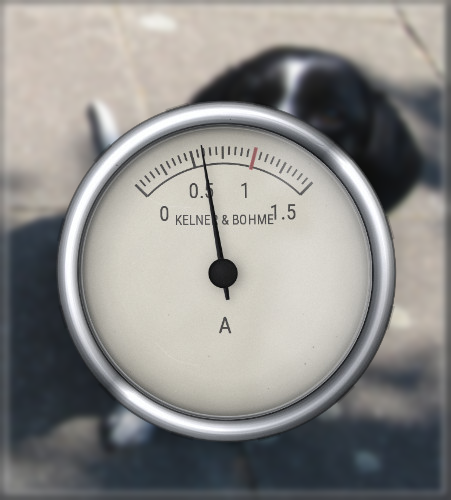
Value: 0.6 A
